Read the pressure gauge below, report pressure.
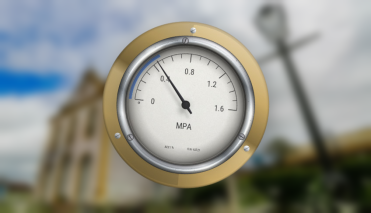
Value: 0.45 MPa
